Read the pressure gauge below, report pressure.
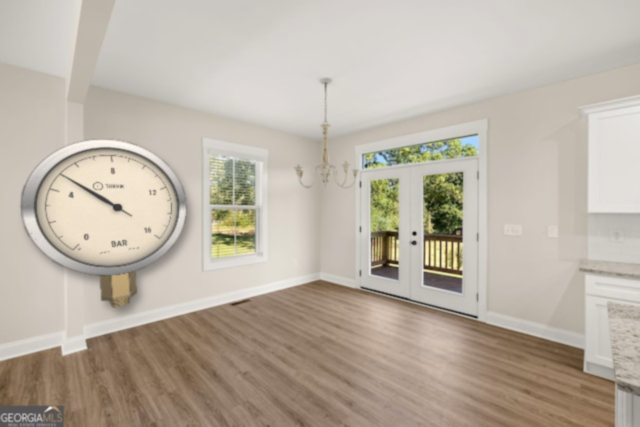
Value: 5 bar
